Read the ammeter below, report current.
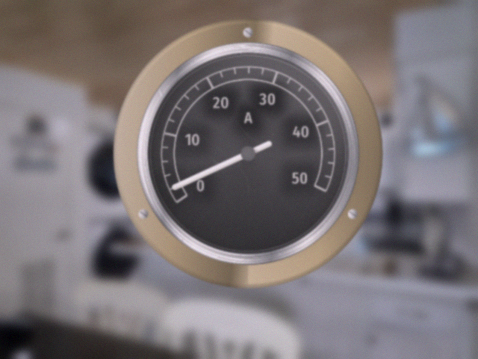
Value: 2 A
